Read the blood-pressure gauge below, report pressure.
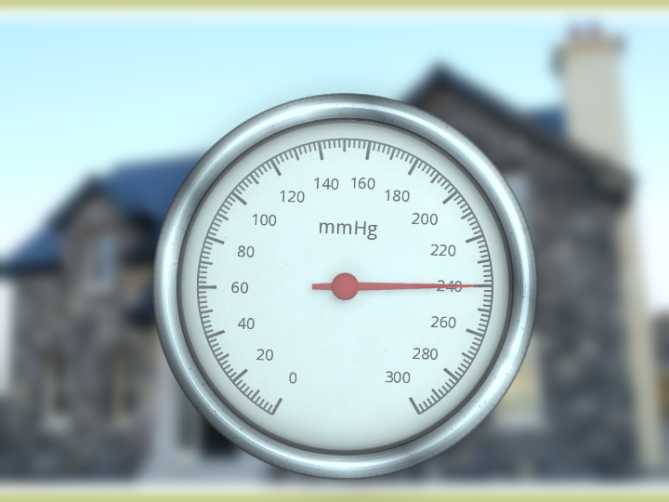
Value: 240 mmHg
